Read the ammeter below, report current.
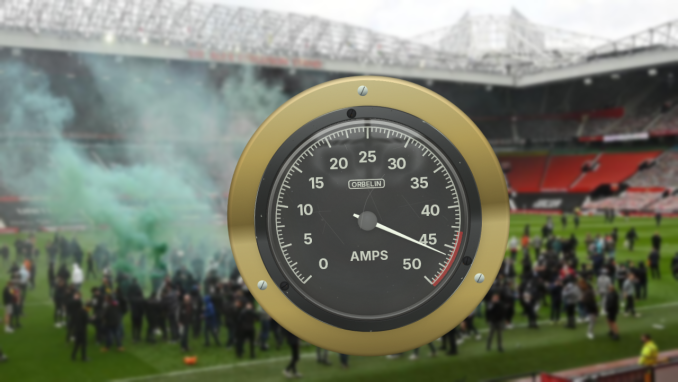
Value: 46 A
